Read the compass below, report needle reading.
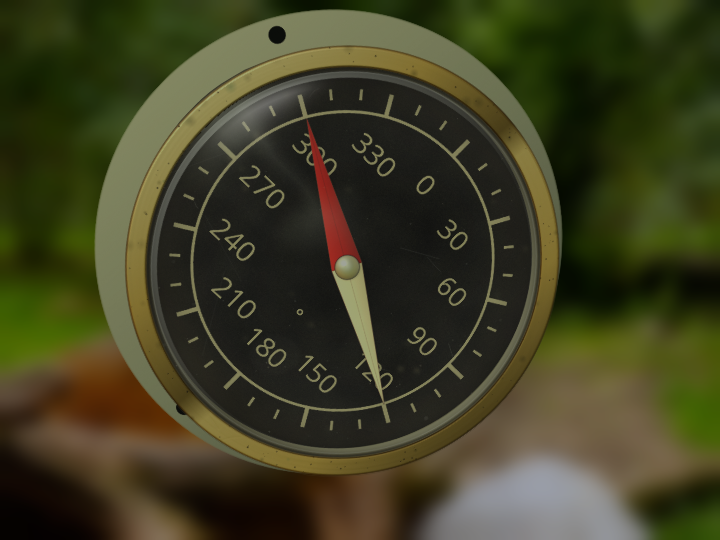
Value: 300 °
